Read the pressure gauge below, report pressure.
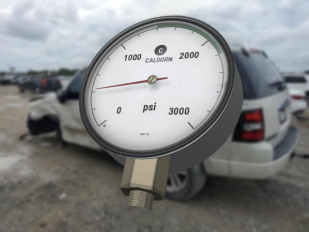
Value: 400 psi
